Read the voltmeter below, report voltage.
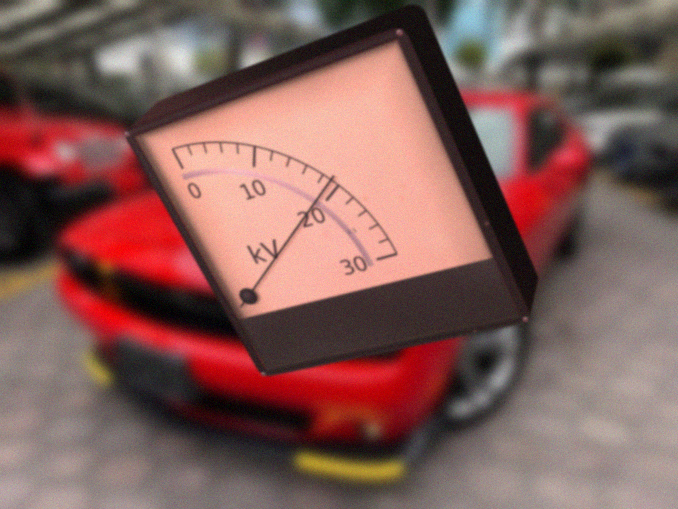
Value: 19 kV
